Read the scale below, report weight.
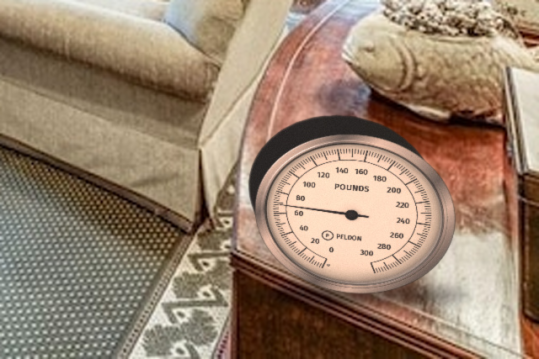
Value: 70 lb
